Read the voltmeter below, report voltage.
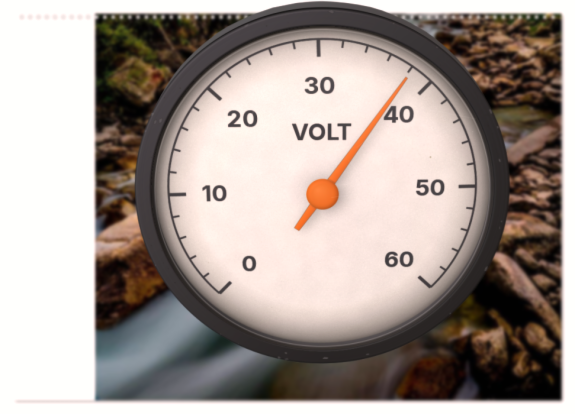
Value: 38 V
